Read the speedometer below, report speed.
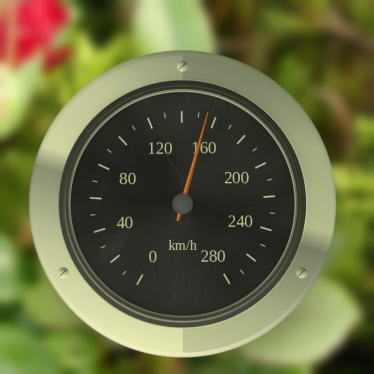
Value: 155 km/h
